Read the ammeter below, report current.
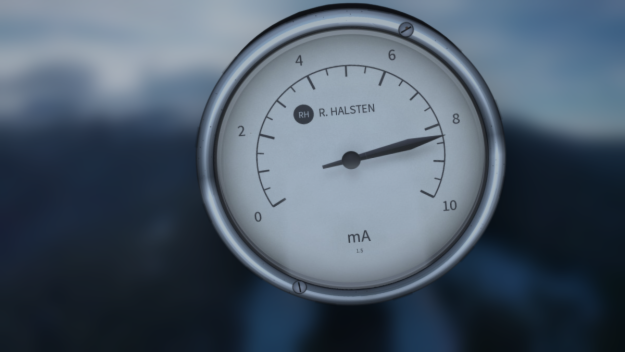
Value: 8.25 mA
